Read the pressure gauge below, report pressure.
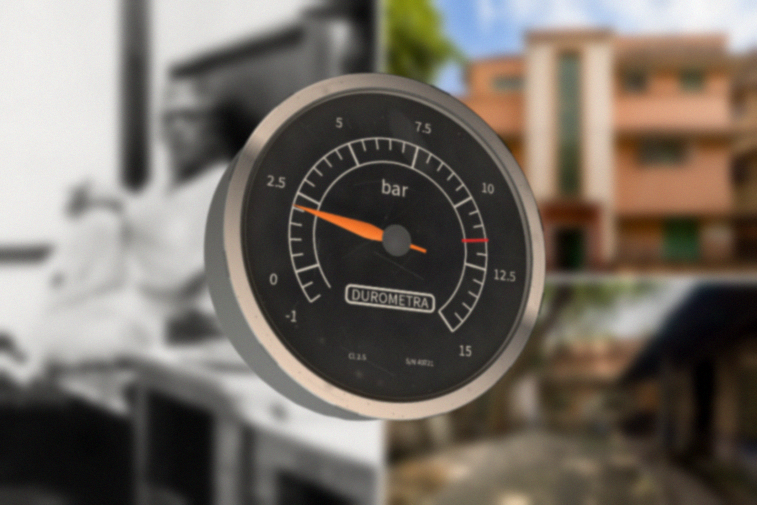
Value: 2 bar
